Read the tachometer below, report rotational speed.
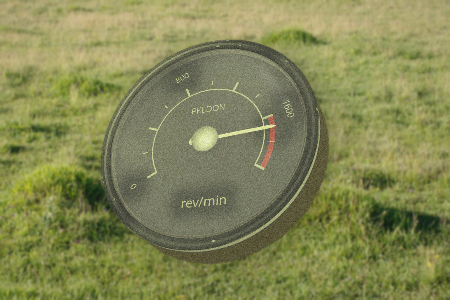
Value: 1700 rpm
